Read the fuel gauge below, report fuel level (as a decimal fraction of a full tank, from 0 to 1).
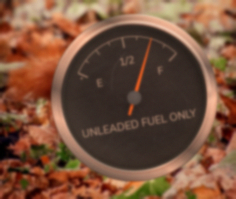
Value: 0.75
